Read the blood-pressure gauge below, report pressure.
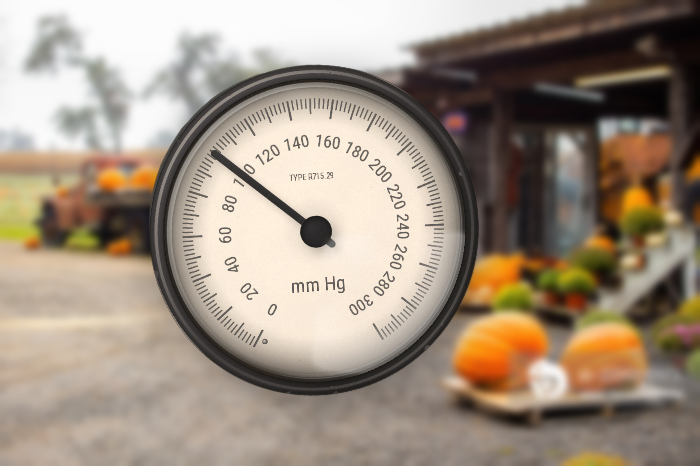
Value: 100 mmHg
